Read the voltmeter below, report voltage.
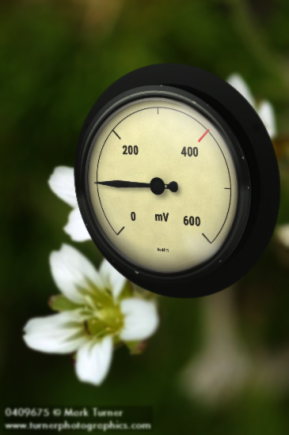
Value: 100 mV
